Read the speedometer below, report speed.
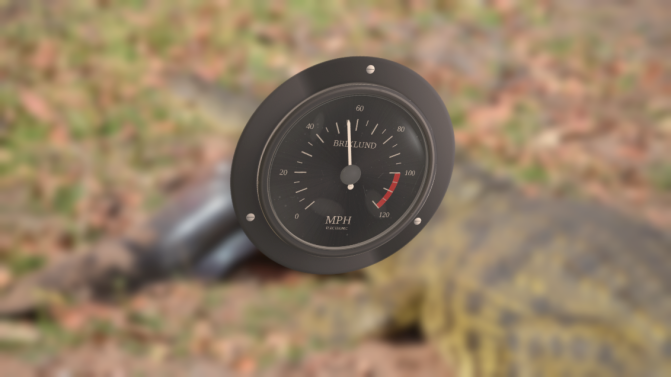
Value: 55 mph
